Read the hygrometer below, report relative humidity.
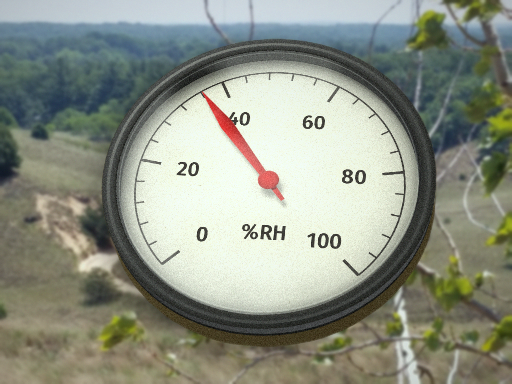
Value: 36 %
